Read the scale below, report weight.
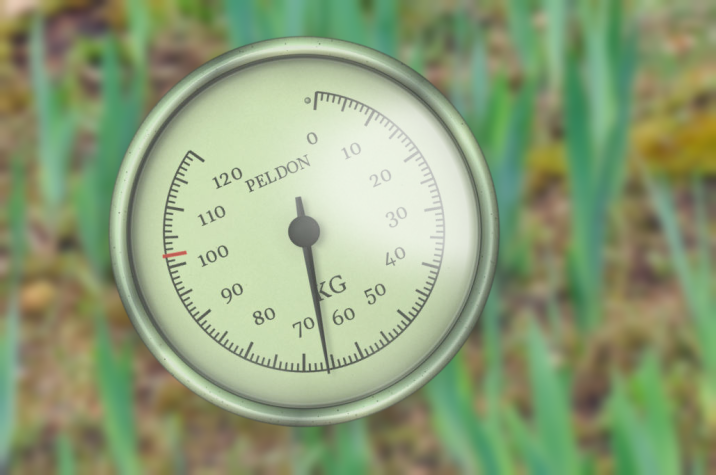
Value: 66 kg
